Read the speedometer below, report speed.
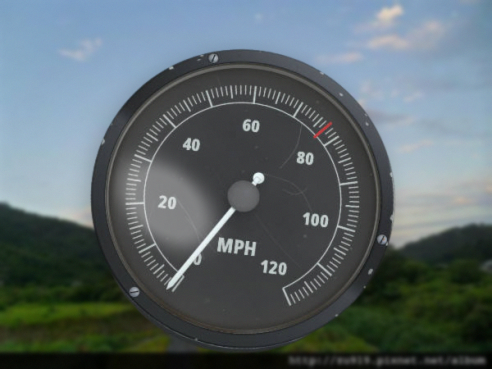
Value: 1 mph
